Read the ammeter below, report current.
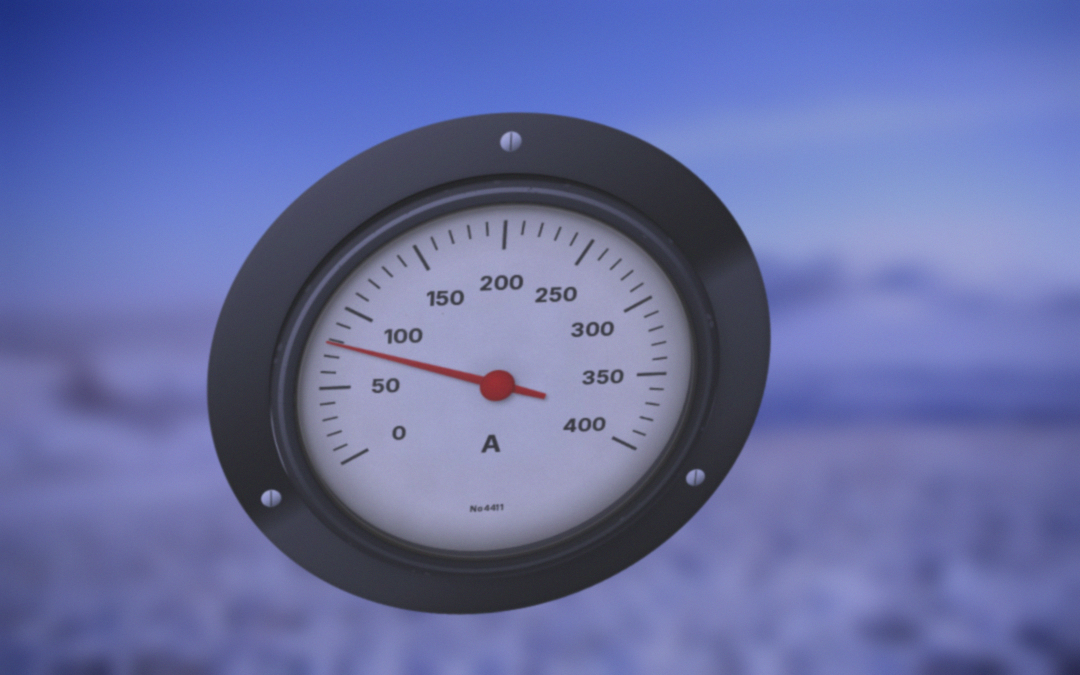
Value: 80 A
